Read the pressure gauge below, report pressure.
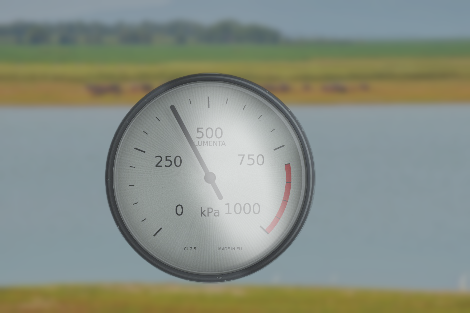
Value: 400 kPa
